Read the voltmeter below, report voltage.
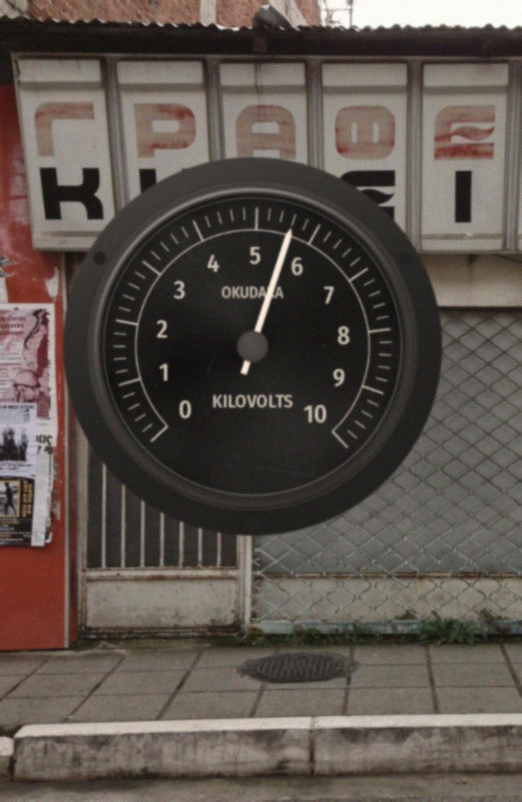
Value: 5.6 kV
